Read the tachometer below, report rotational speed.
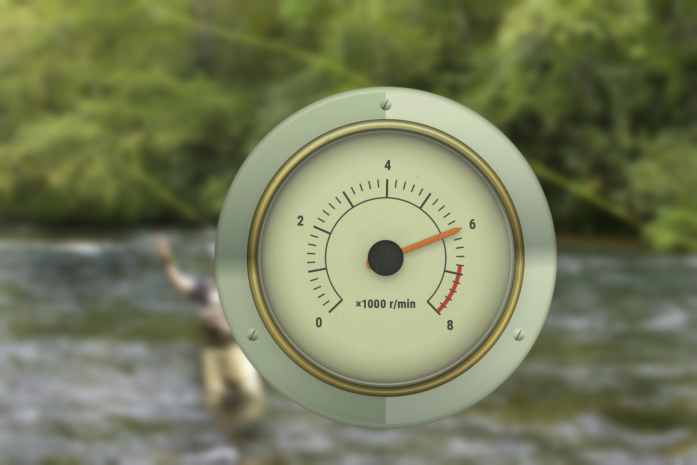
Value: 6000 rpm
